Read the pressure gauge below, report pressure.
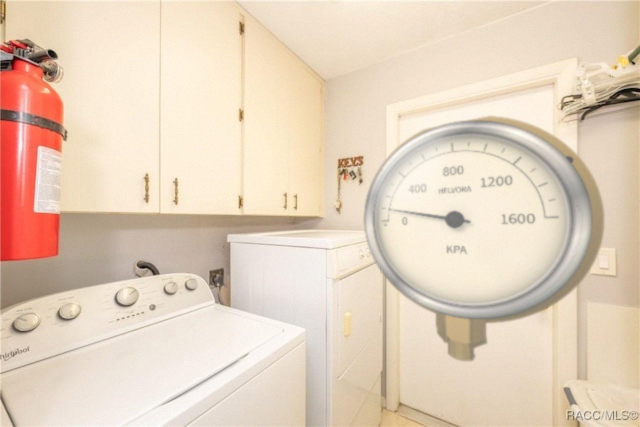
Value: 100 kPa
